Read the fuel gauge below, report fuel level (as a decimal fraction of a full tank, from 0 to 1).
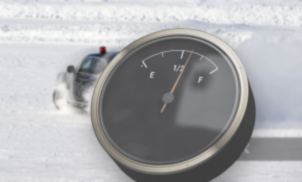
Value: 0.625
